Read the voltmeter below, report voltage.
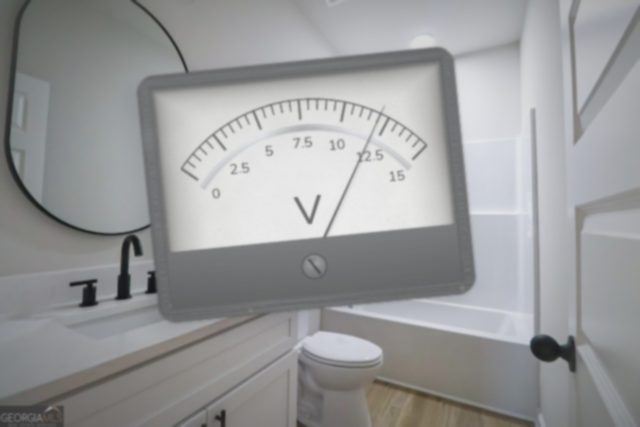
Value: 12 V
